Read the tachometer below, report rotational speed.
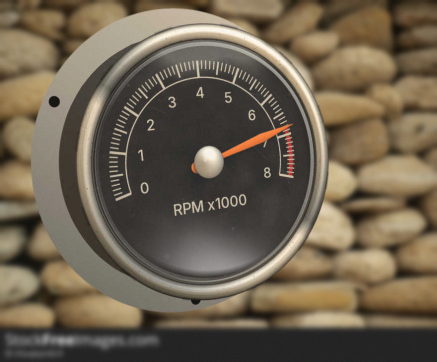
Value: 6800 rpm
